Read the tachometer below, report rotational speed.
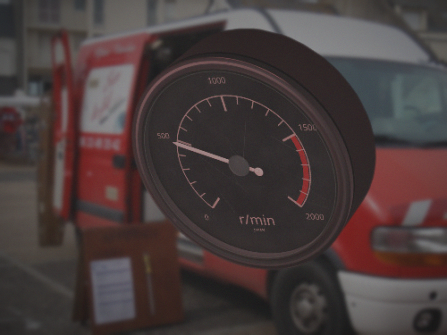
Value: 500 rpm
